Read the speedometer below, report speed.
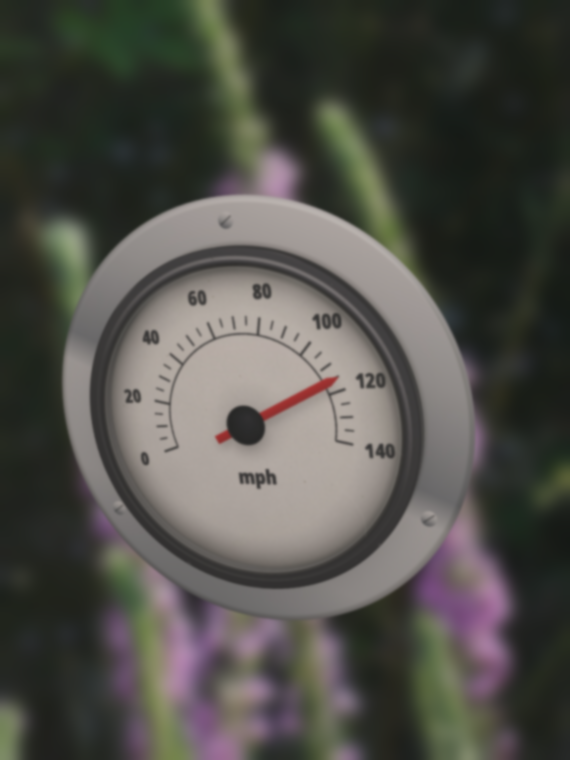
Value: 115 mph
